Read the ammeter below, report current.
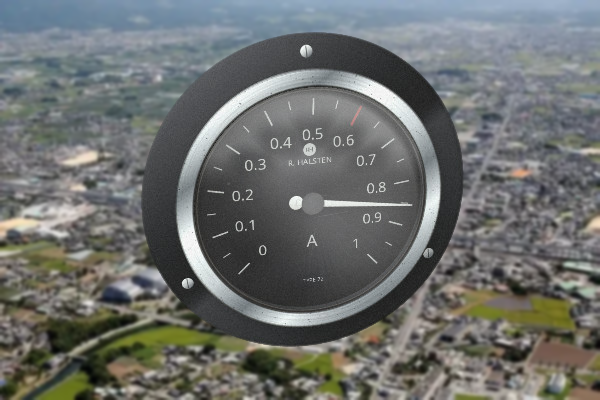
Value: 0.85 A
